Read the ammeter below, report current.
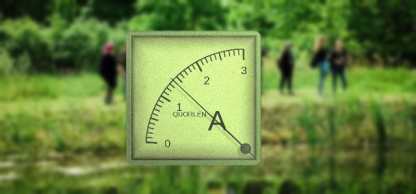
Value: 1.4 A
